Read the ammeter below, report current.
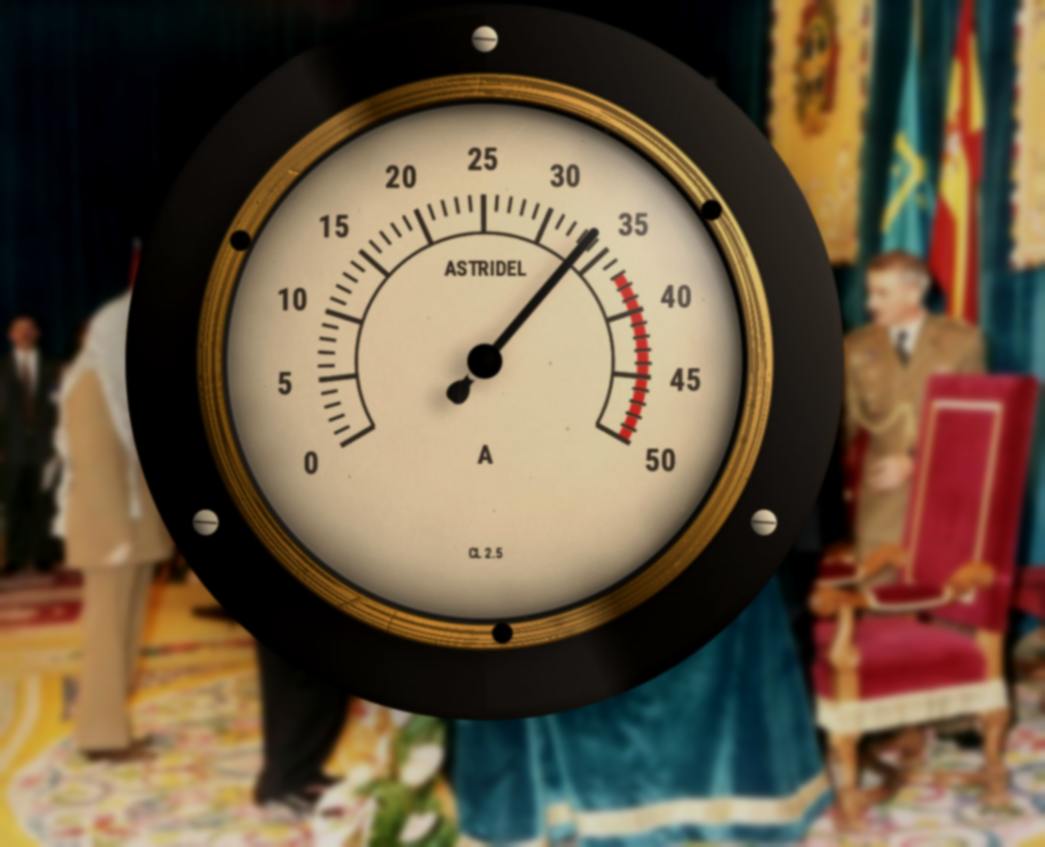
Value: 33.5 A
